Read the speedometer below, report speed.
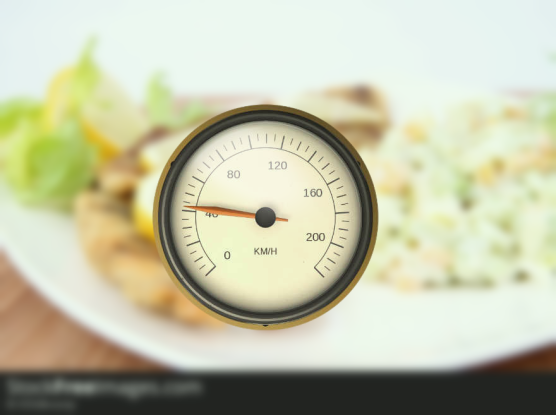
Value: 42.5 km/h
